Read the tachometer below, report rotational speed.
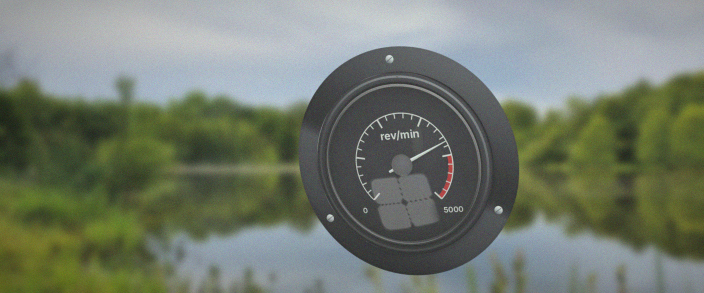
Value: 3700 rpm
